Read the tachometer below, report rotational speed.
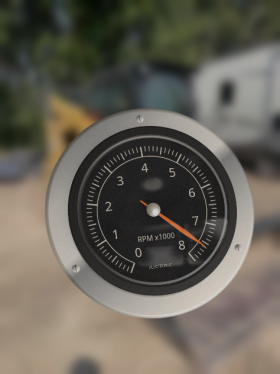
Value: 7600 rpm
